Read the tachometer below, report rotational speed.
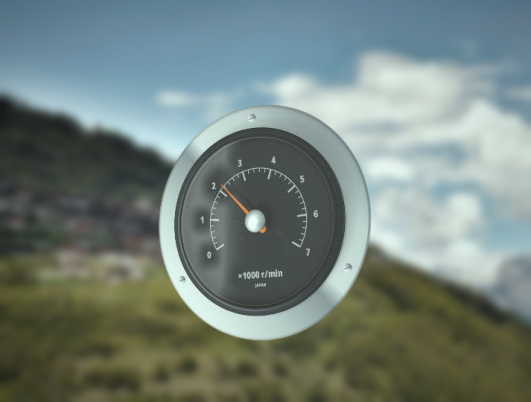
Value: 2200 rpm
